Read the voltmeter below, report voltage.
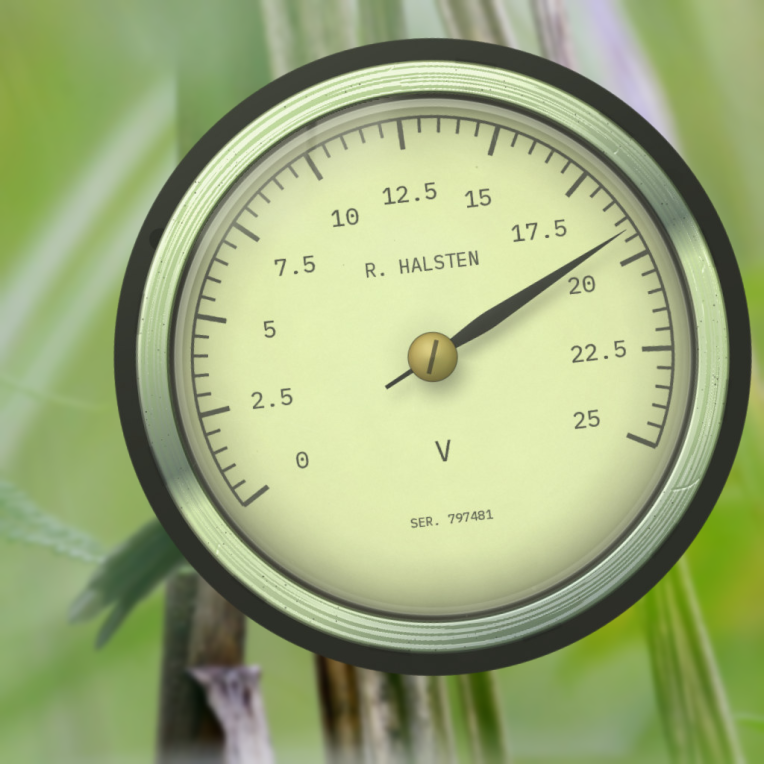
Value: 19.25 V
